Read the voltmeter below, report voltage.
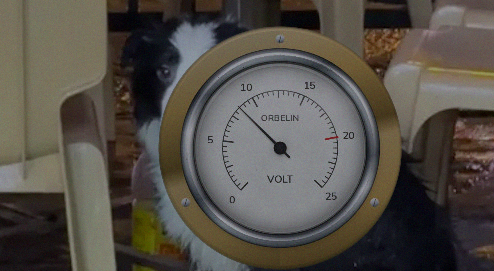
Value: 8.5 V
